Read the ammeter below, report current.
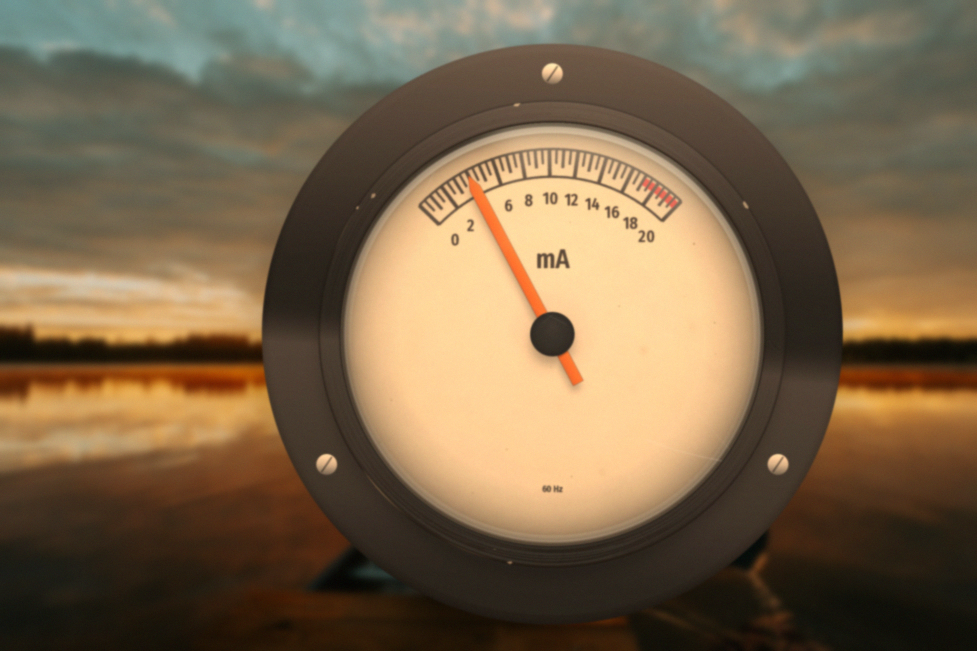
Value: 4 mA
